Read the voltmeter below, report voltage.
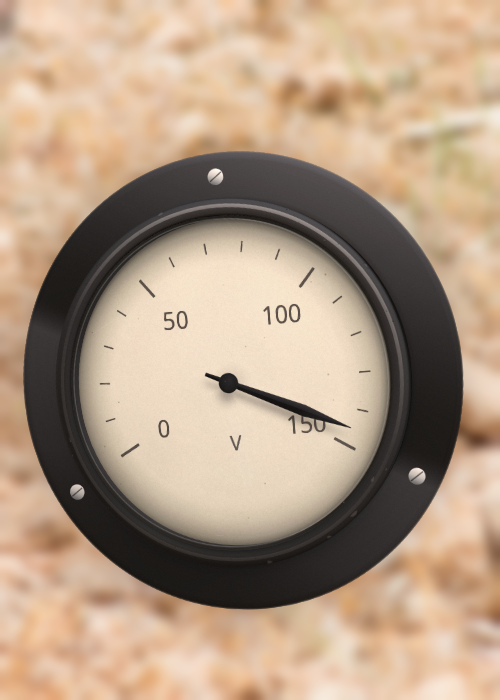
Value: 145 V
